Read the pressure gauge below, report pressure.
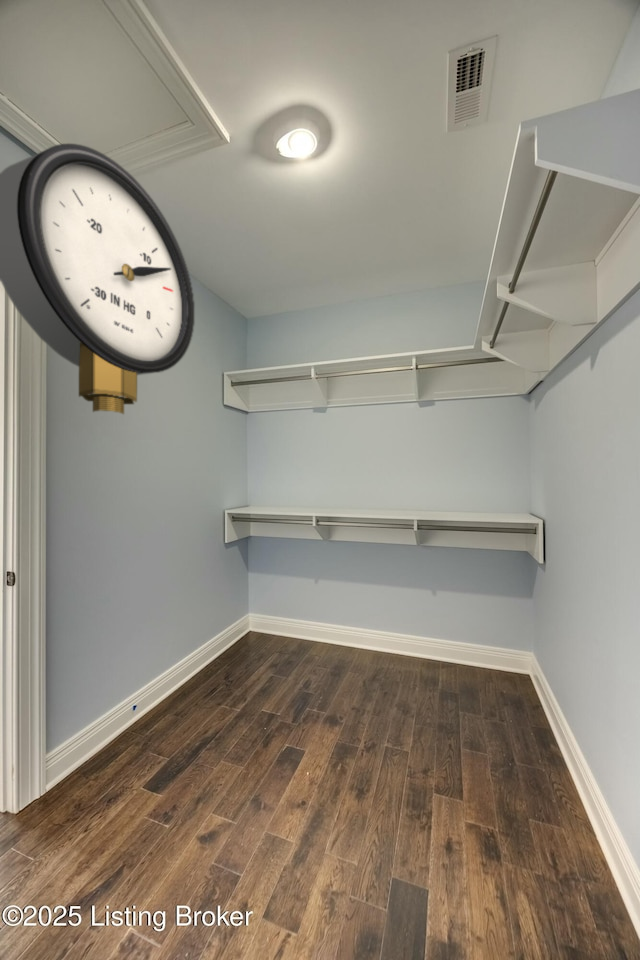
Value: -8 inHg
